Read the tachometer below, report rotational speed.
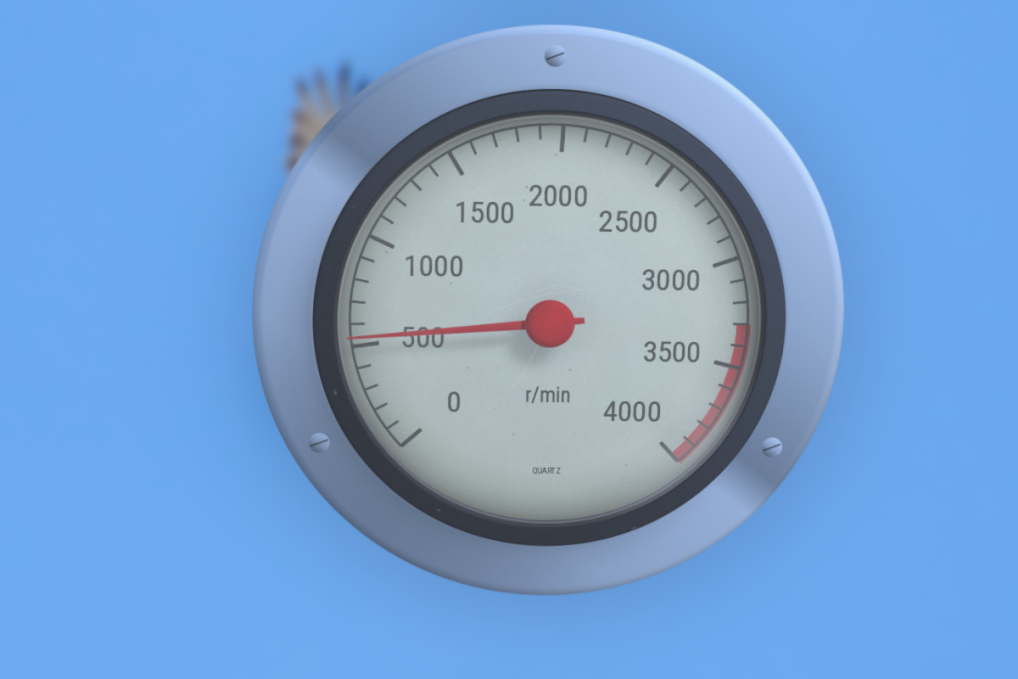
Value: 550 rpm
